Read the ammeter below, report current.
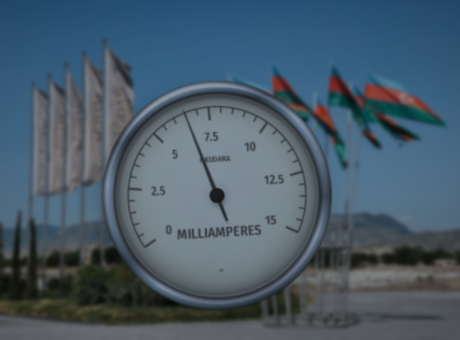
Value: 6.5 mA
